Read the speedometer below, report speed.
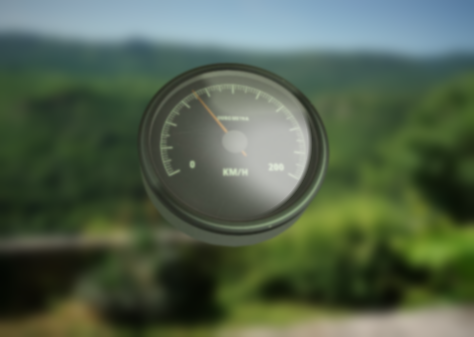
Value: 70 km/h
